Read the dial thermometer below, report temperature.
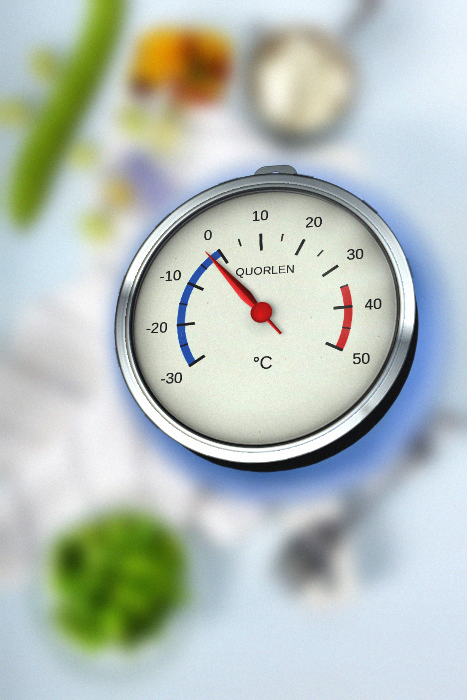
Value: -2.5 °C
